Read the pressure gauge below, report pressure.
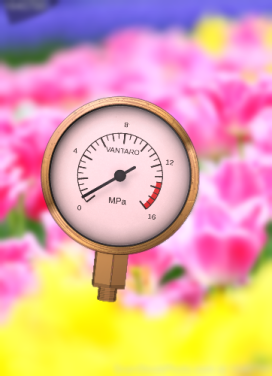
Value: 0.5 MPa
